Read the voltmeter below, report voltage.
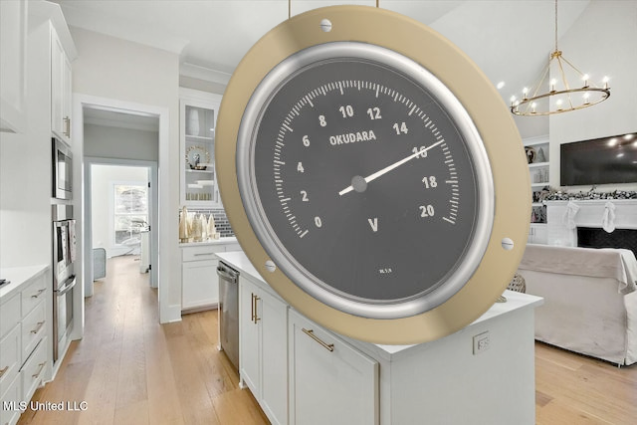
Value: 16 V
